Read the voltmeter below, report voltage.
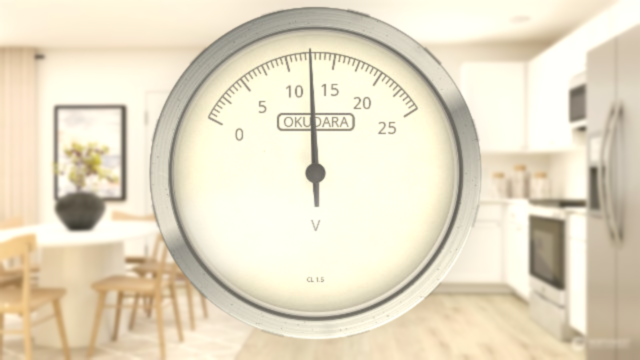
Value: 12.5 V
